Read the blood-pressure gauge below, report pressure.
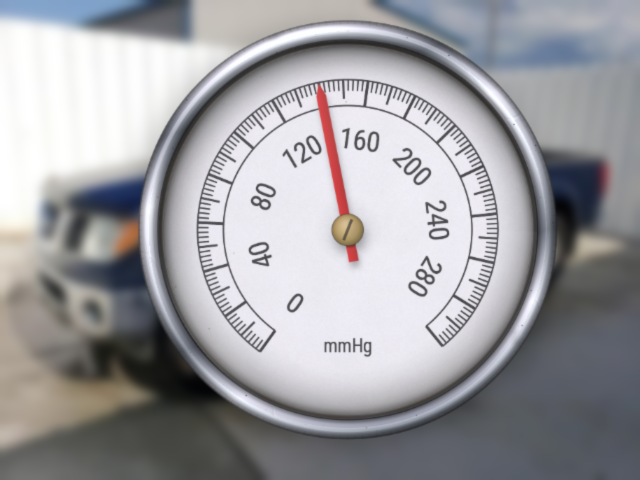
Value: 140 mmHg
